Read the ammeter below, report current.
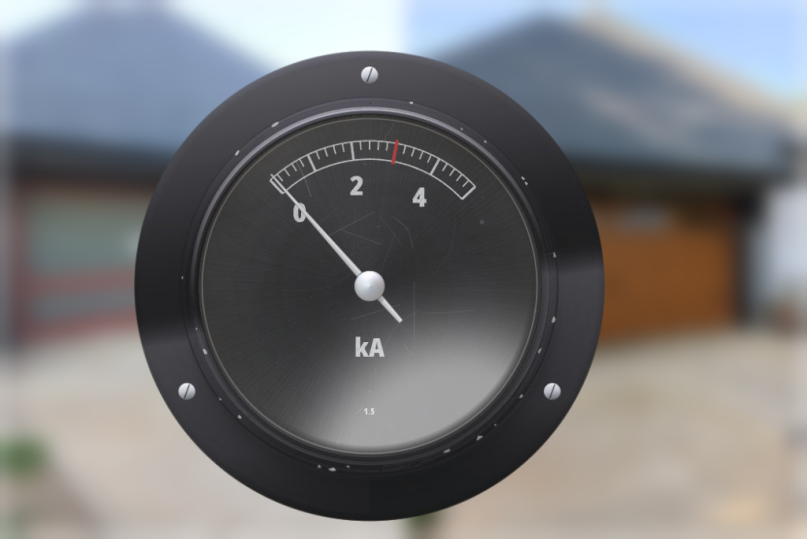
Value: 0.1 kA
